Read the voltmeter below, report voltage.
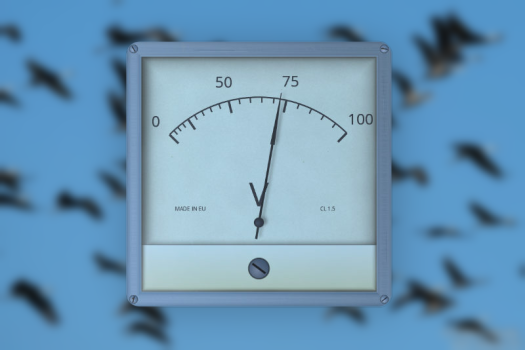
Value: 72.5 V
